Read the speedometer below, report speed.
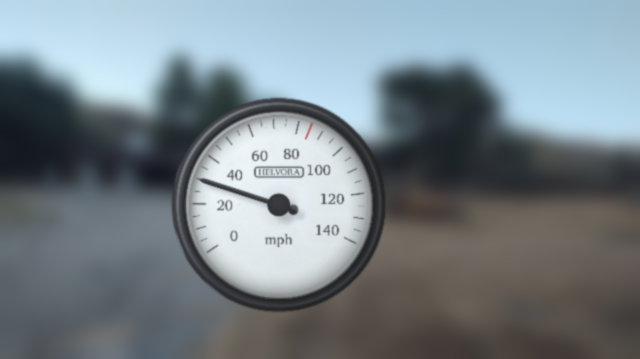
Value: 30 mph
